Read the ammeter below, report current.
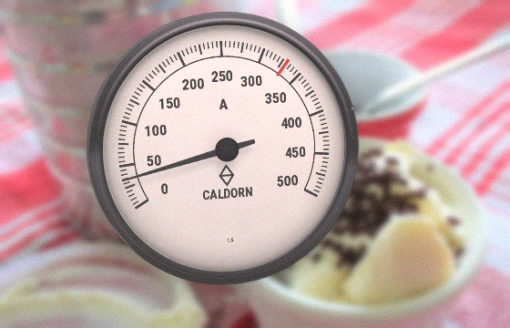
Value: 35 A
